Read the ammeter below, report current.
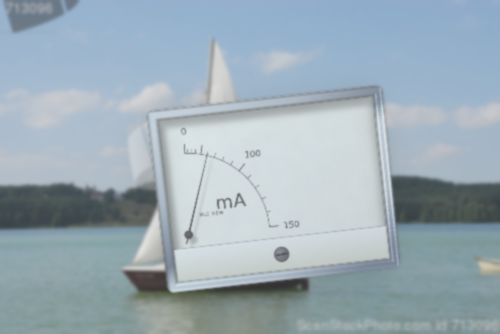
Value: 60 mA
